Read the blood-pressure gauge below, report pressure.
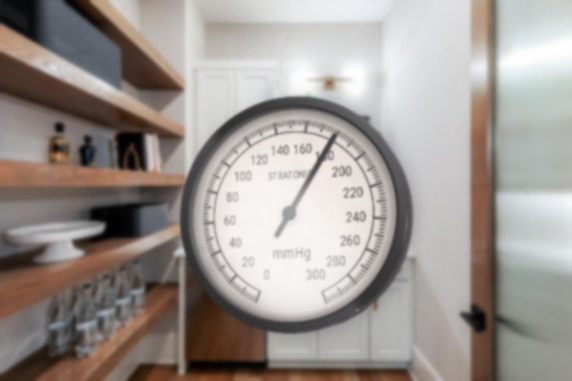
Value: 180 mmHg
